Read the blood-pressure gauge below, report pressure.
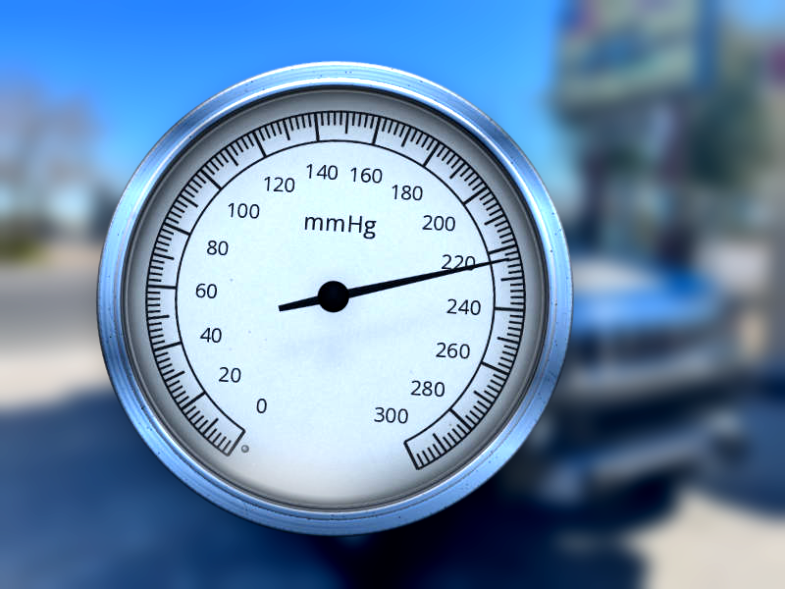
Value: 224 mmHg
